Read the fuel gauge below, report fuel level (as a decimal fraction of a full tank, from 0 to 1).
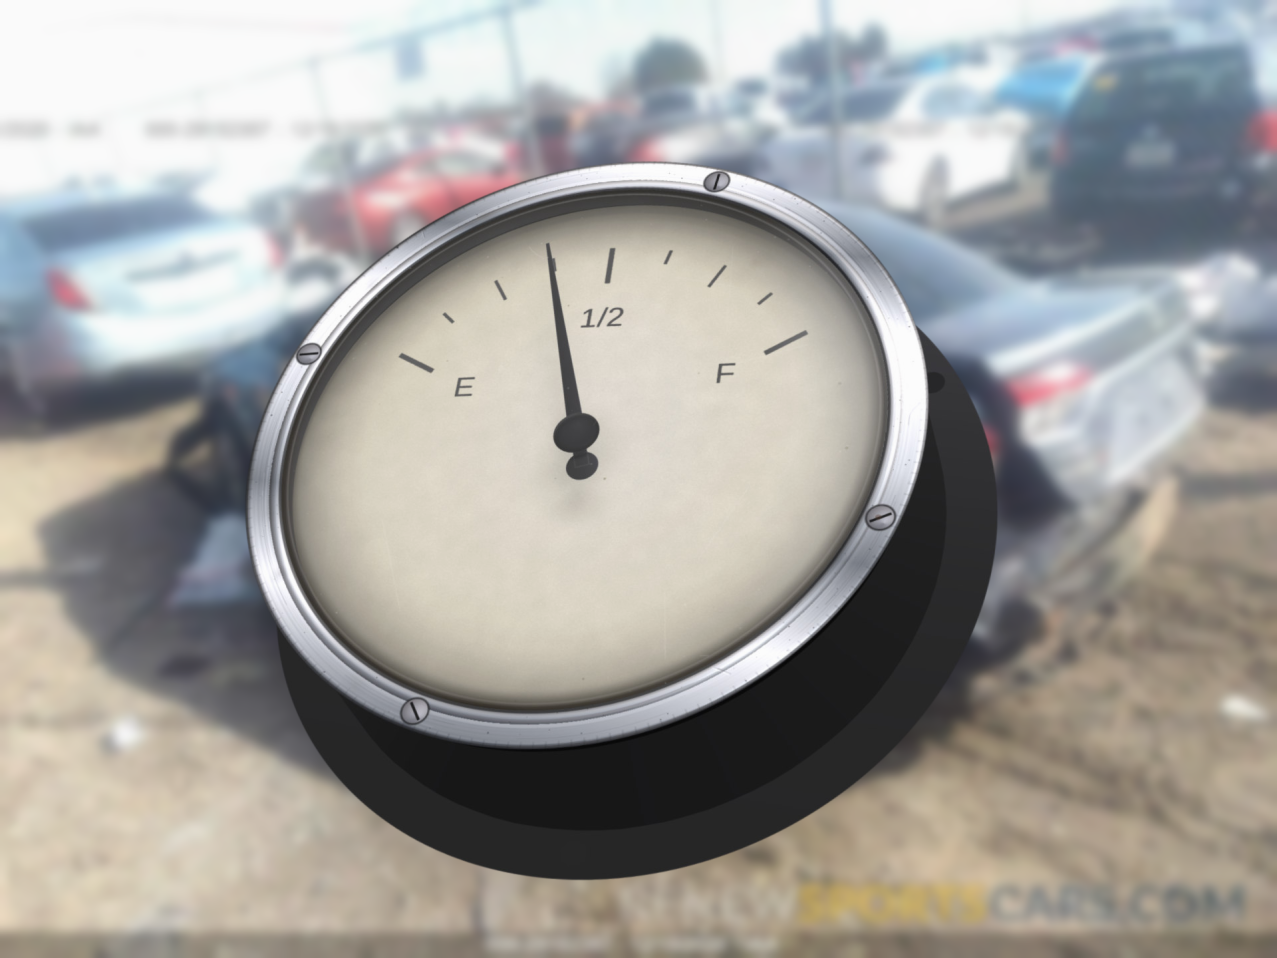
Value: 0.375
